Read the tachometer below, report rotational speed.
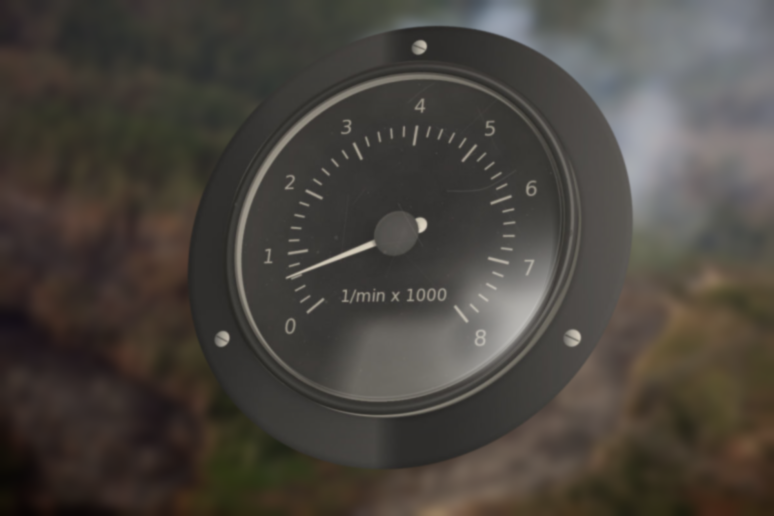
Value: 600 rpm
